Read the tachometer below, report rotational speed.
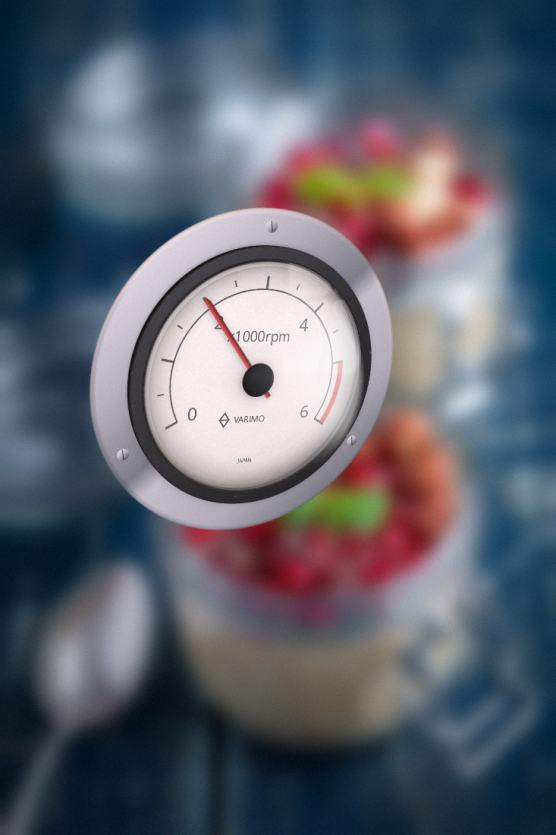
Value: 2000 rpm
